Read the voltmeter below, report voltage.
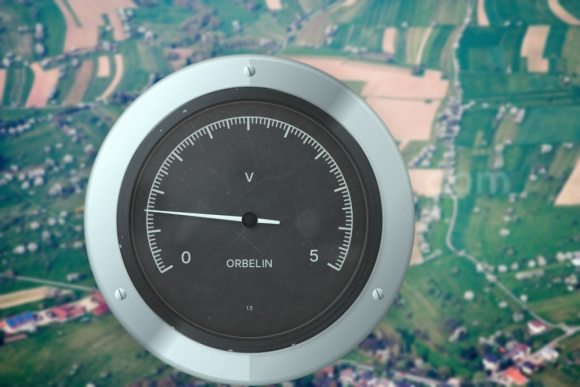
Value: 0.75 V
